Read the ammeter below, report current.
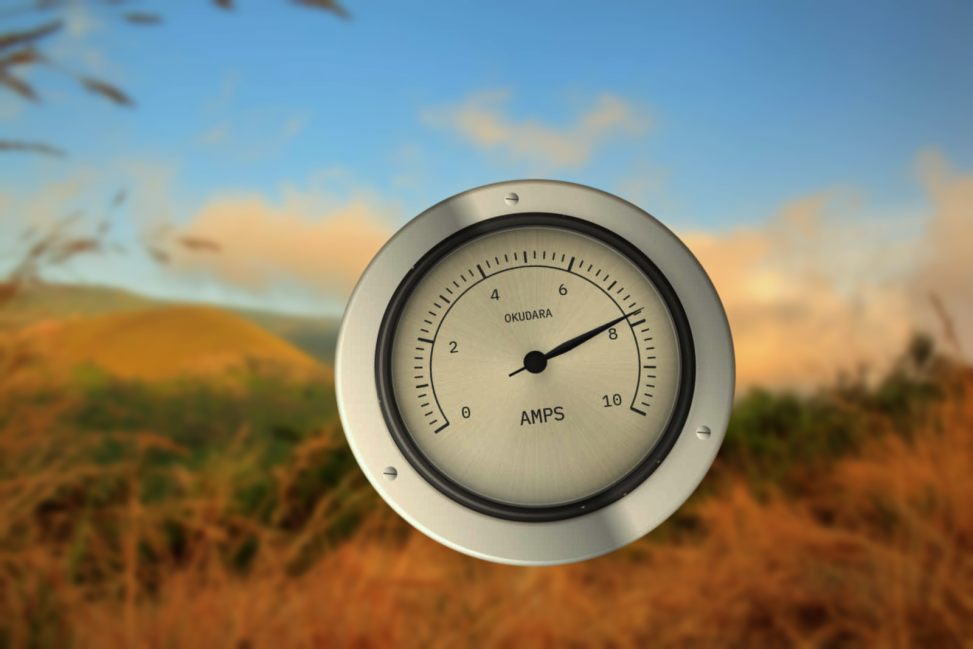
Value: 7.8 A
